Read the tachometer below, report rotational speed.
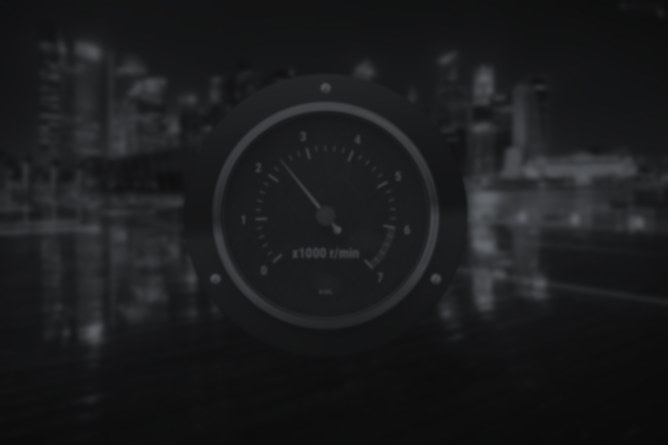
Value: 2400 rpm
